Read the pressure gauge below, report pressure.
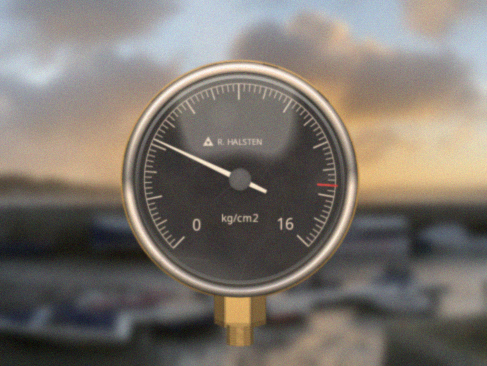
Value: 4.2 kg/cm²
